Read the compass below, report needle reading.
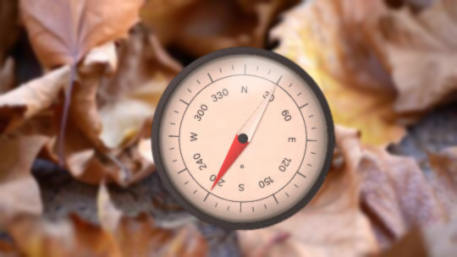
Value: 210 °
